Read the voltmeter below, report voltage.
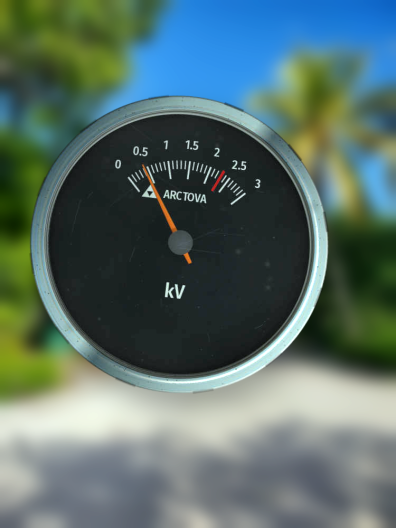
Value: 0.4 kV
